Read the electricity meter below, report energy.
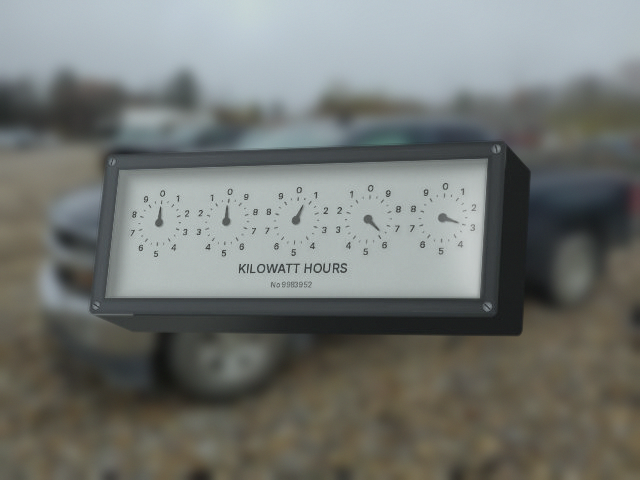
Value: 63 kWh
